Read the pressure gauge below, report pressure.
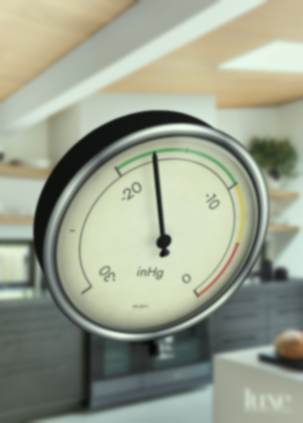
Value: -17.5 inHg
